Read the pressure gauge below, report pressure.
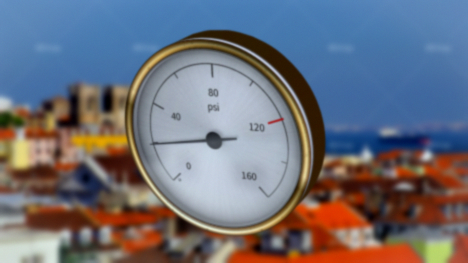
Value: 20 psi
